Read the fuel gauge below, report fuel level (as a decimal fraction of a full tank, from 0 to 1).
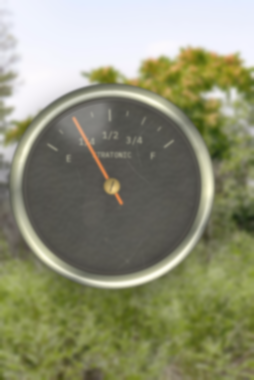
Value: 0.25
